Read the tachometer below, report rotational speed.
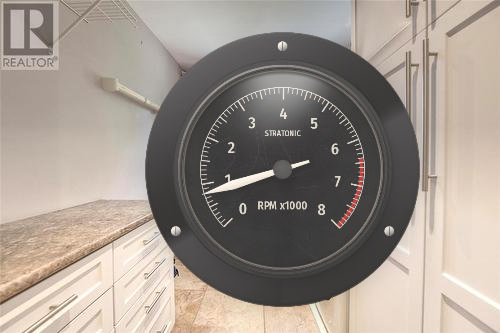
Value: 800 rpm
